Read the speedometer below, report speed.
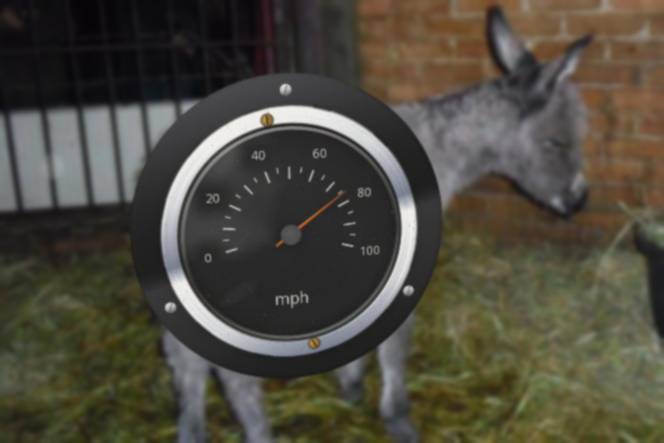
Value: 75 mph
